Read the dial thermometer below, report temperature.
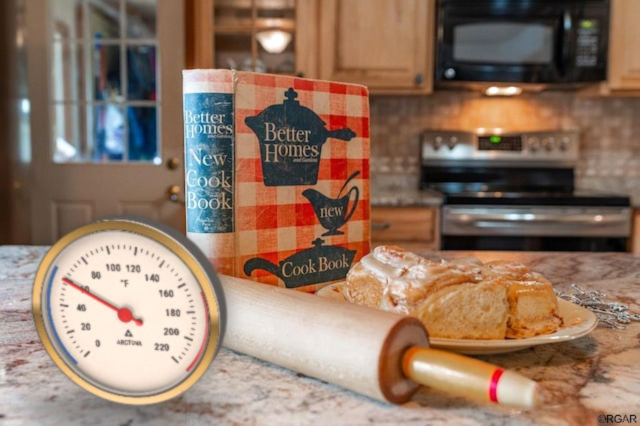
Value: 60 °F
